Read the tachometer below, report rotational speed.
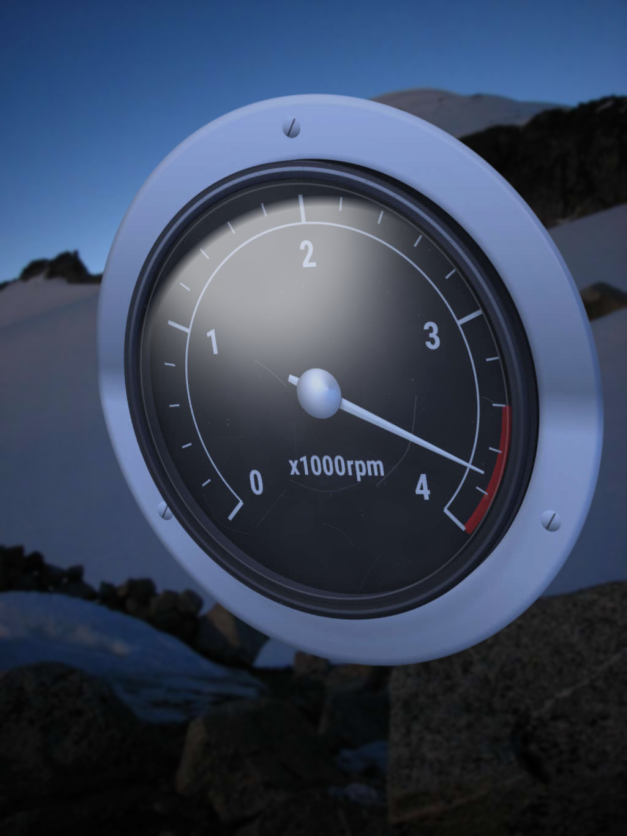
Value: 3700 rpm
